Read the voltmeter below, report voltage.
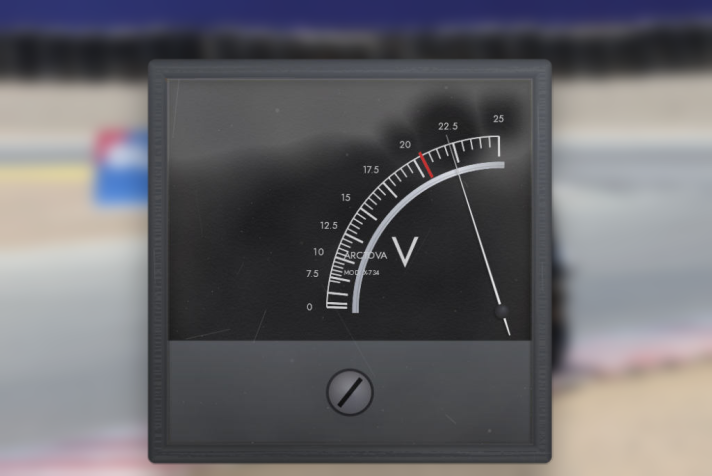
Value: 22.25 V
